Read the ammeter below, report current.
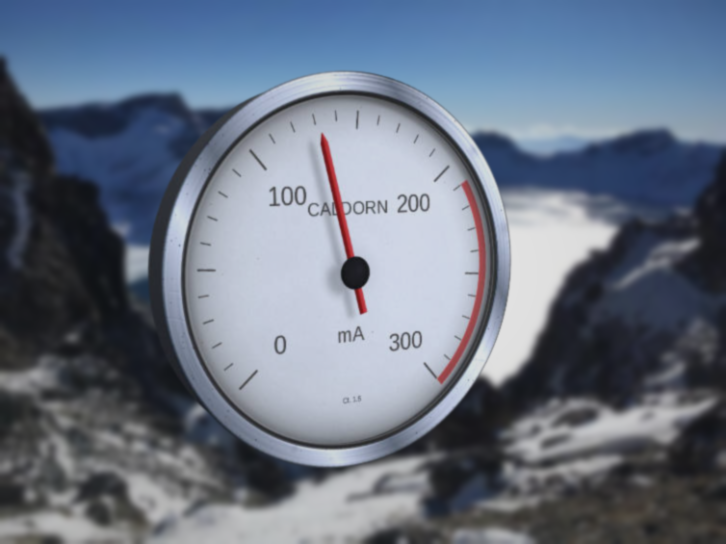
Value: 130 mA
